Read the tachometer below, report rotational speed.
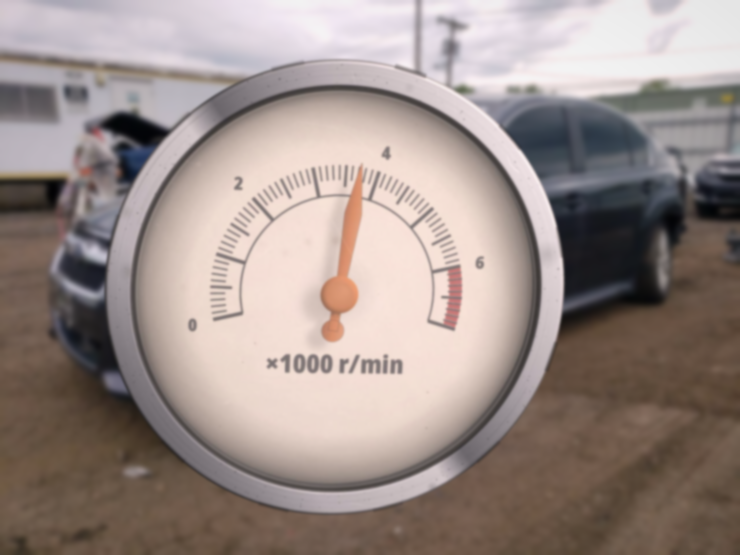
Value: 3700 rpm
